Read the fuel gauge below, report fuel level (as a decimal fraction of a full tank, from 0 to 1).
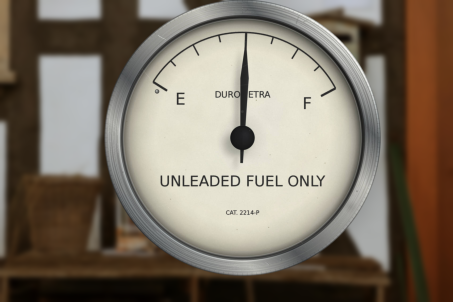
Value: 0.5
